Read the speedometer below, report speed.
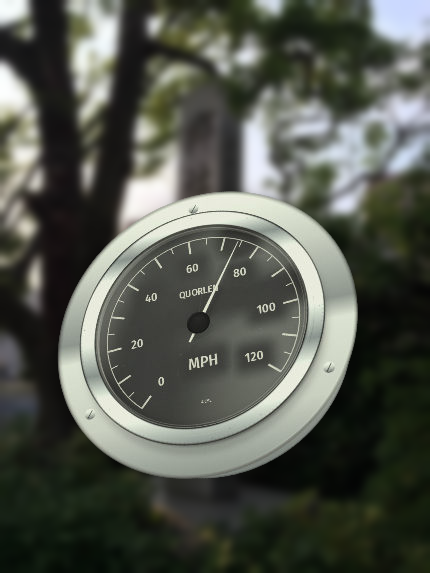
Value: 75 mph
